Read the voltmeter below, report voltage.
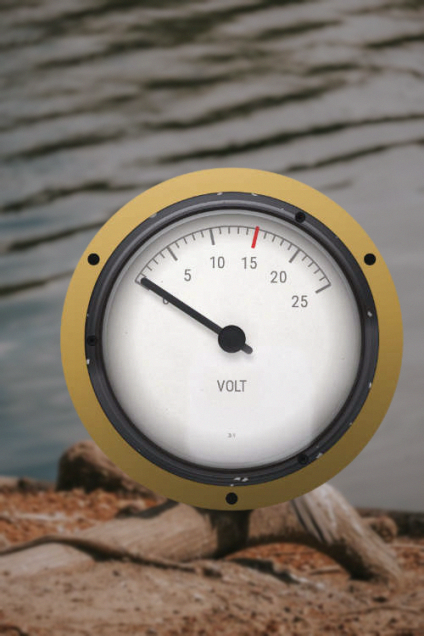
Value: 0.5 V
